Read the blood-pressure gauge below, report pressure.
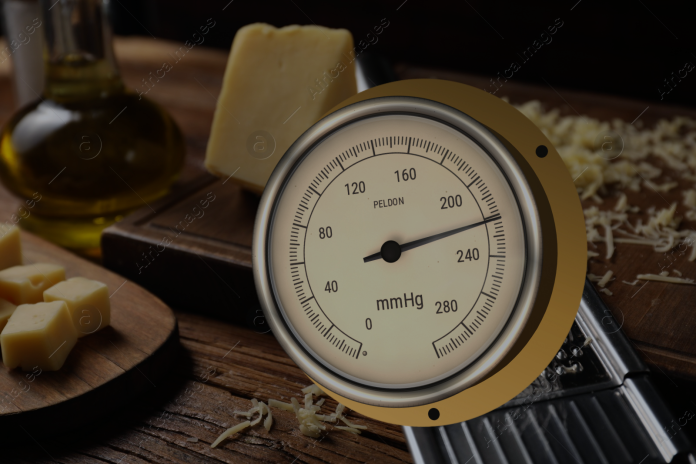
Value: 222 mmHg
